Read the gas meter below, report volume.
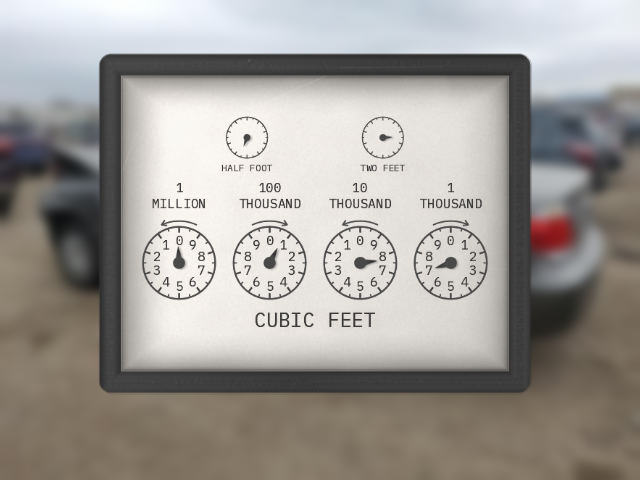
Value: 7700 ft³
